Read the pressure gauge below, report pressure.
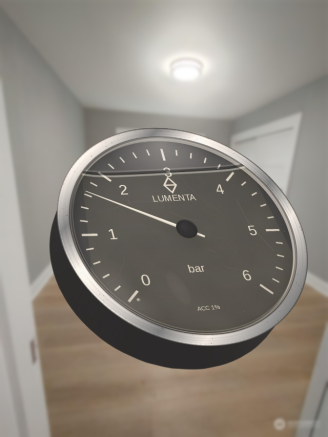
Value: 1.6 bar
